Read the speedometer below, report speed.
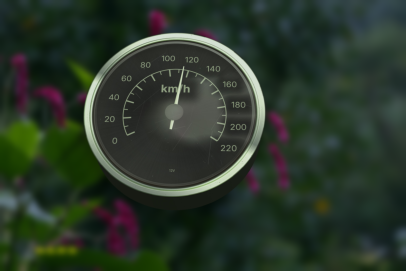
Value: 115 km/h
